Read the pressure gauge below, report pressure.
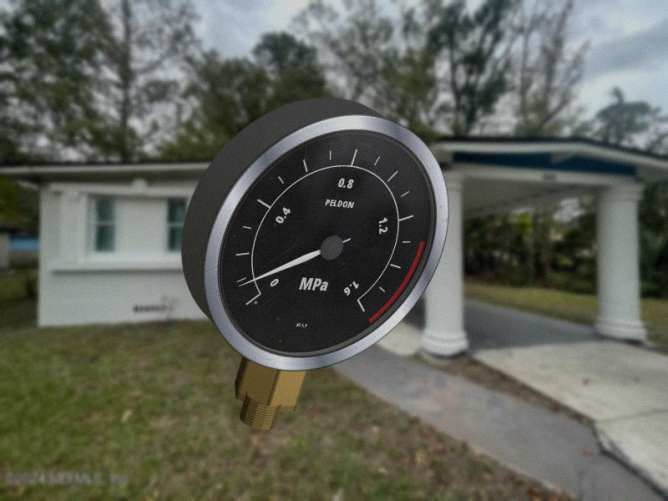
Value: 0.1 MPa
